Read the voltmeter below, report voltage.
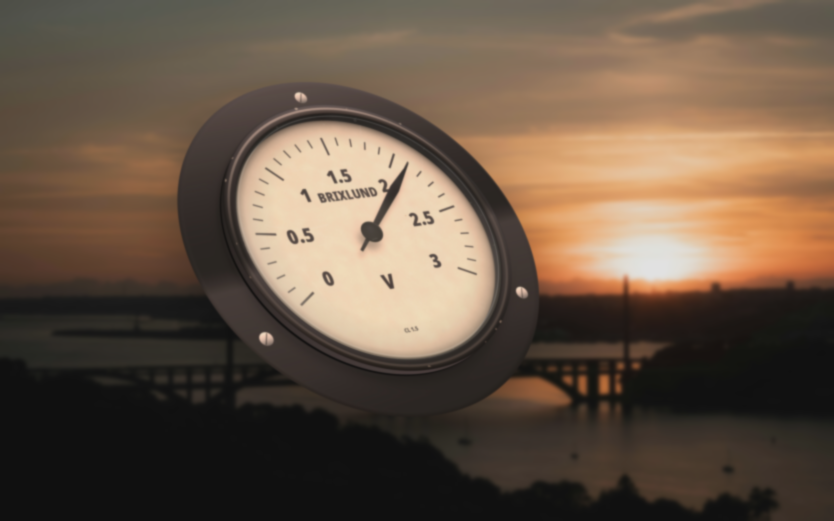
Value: 2.1 V
